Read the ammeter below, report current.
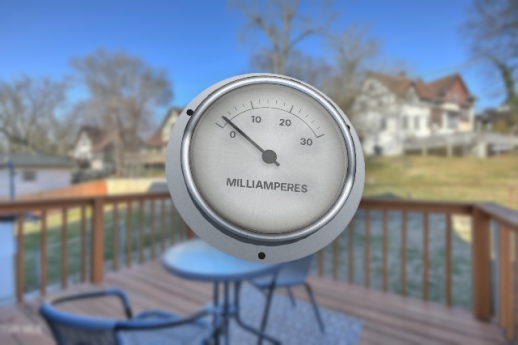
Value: 2 mA
